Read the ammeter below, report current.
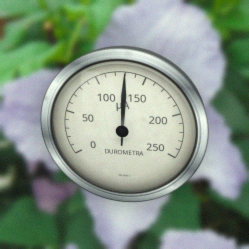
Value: 130 µA
